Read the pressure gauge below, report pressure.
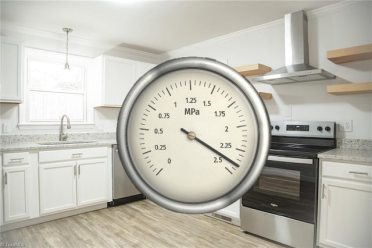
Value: 2.4 MPa
